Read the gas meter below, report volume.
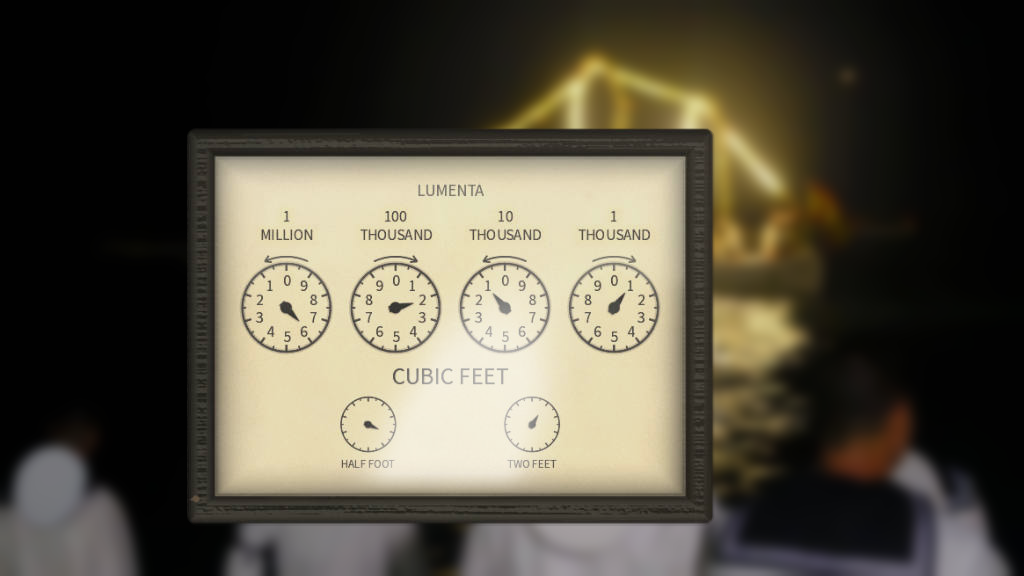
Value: 621100 ft³
